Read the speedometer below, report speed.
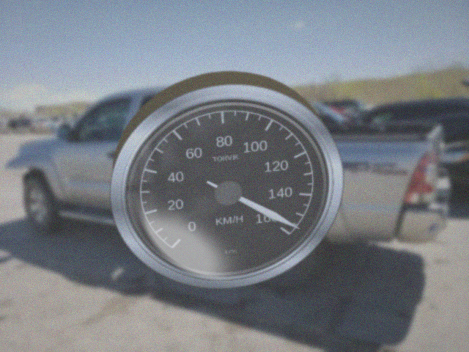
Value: 155 km/h
